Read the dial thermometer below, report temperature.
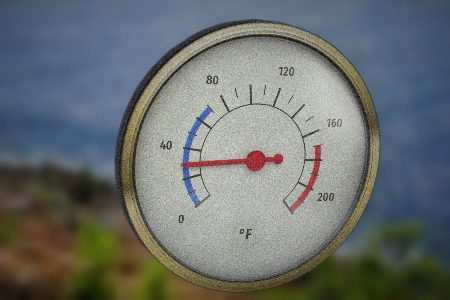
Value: 30 °F
